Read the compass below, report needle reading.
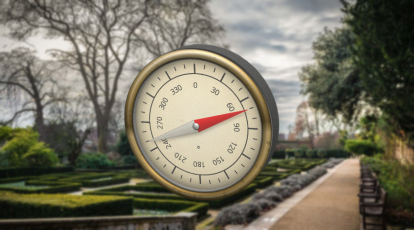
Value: 70 °
